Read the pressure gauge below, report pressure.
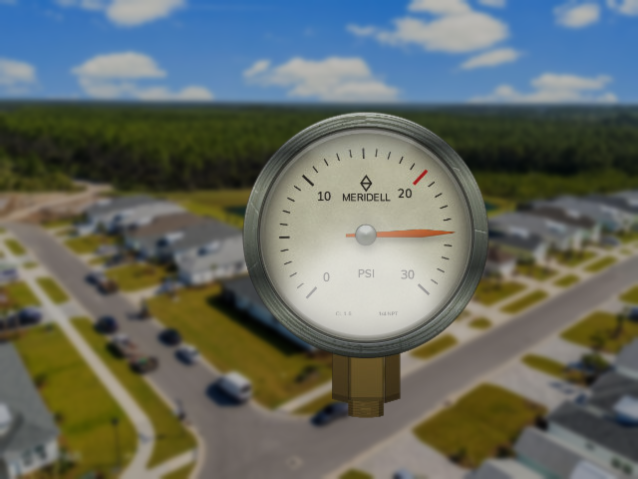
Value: 25 psi
